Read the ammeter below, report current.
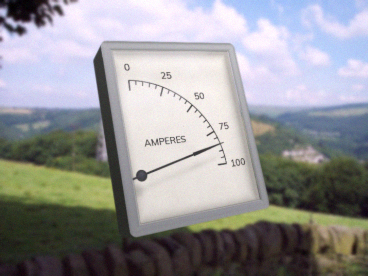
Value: 85 A
